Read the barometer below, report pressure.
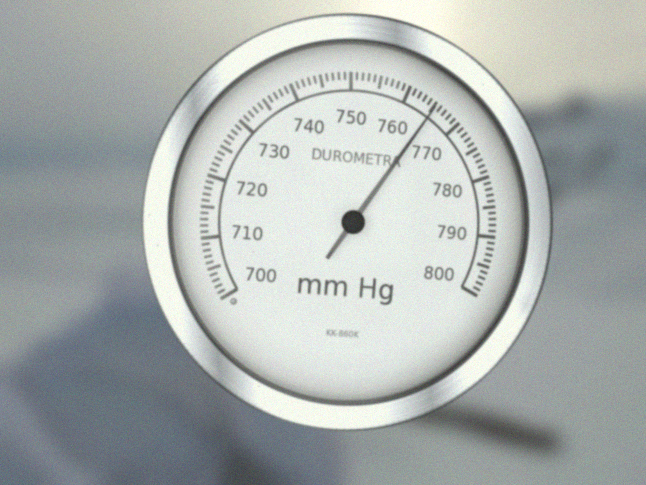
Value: 765 mmHg
